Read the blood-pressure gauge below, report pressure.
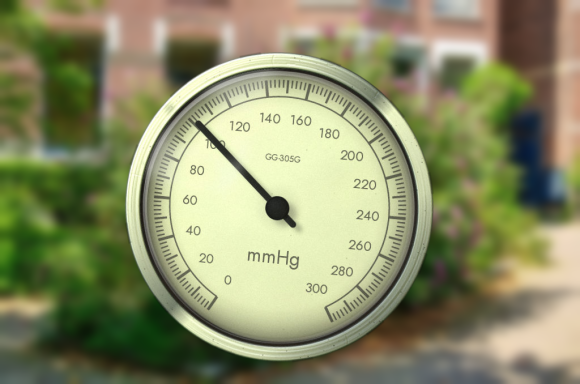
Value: 102 mmHg
